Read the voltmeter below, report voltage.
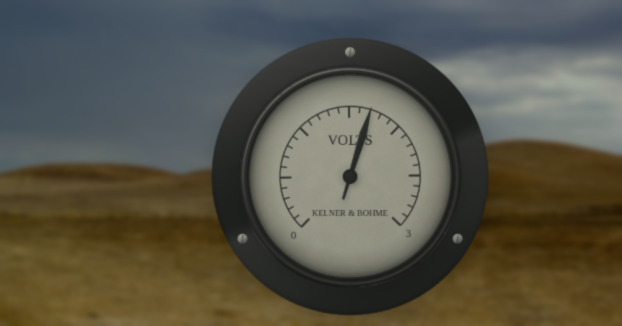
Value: 1.7 V
